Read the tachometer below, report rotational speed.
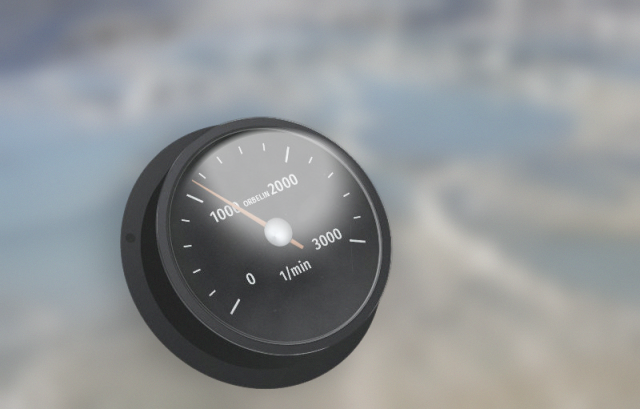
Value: 1100 rpm
